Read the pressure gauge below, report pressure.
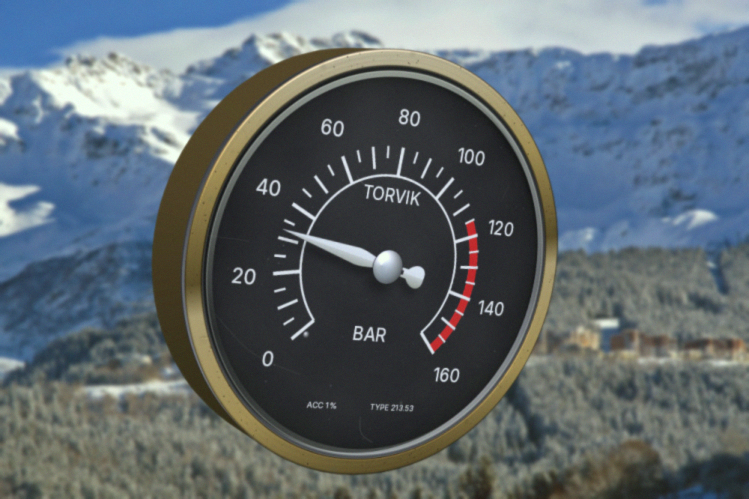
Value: 32.5 bar
